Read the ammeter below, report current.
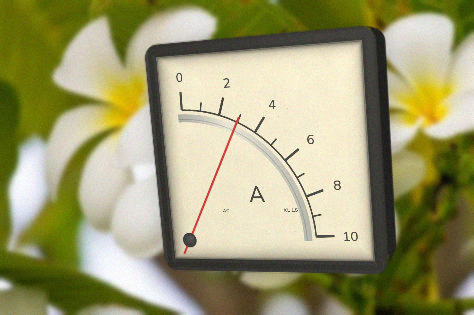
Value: 3 A
